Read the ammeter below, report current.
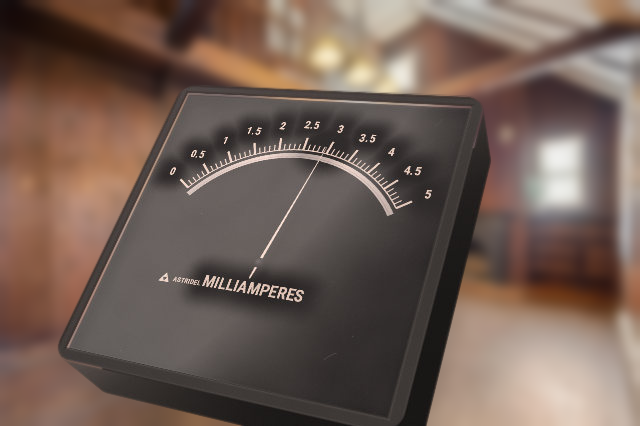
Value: 3 mA
